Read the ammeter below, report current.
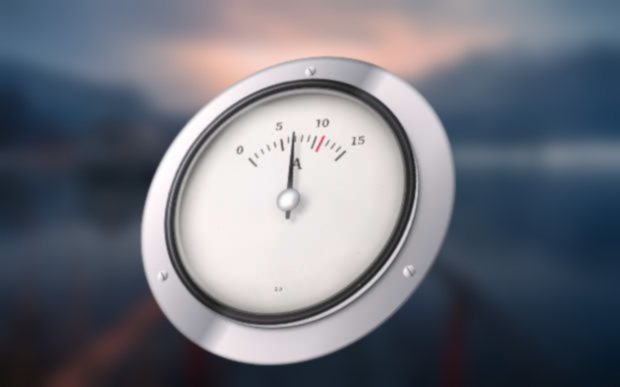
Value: 7 A
